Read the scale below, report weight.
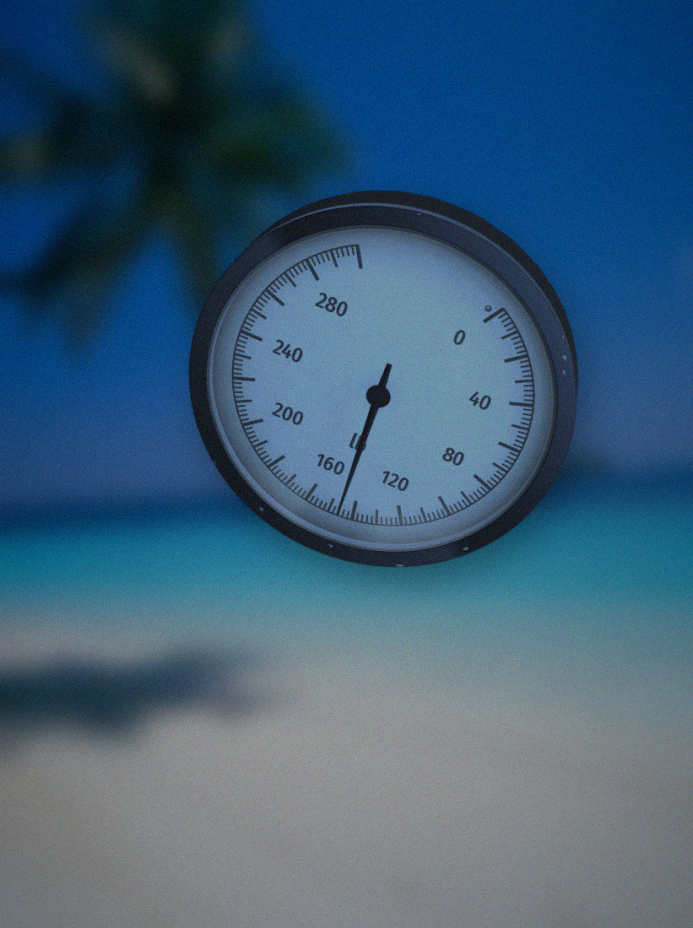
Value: 146 lb
